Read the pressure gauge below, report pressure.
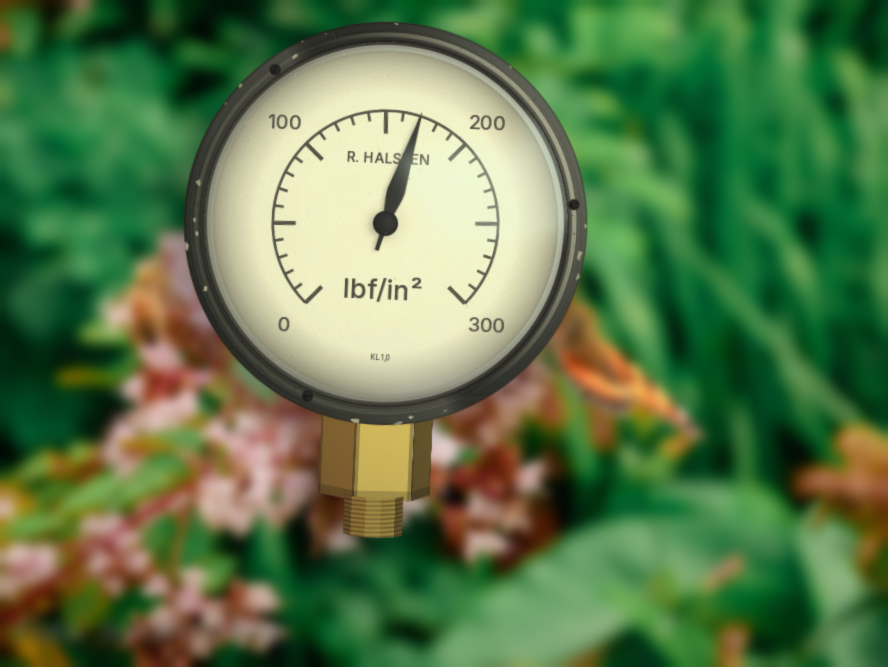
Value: 170 psi
